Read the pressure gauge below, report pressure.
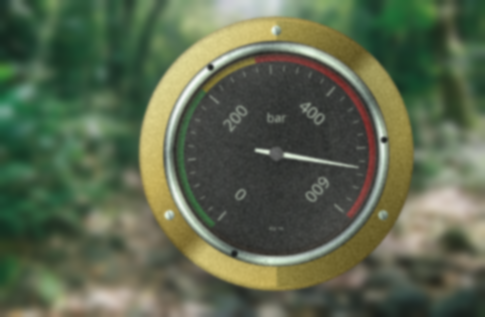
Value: 530 bar
